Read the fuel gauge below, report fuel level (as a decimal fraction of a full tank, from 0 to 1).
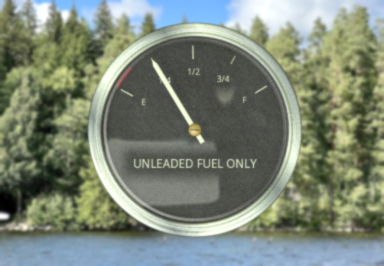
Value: 0.25
